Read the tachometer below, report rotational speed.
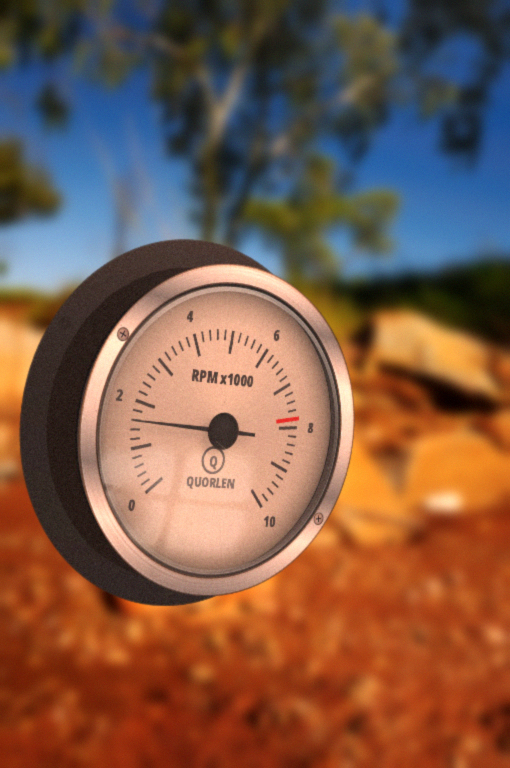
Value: 1600 rpm
